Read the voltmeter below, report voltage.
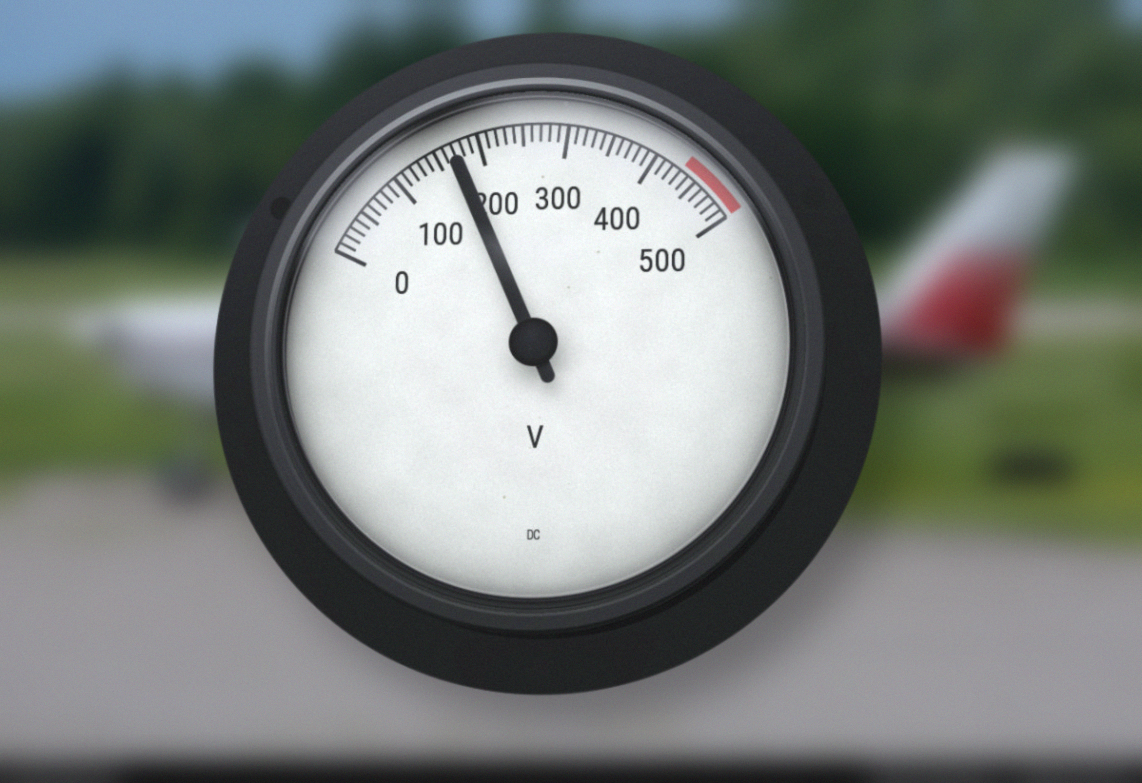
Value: 170 V
